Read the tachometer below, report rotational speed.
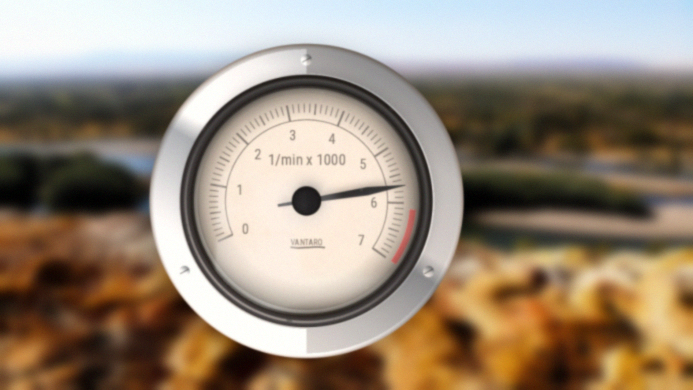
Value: 5700 rpm
